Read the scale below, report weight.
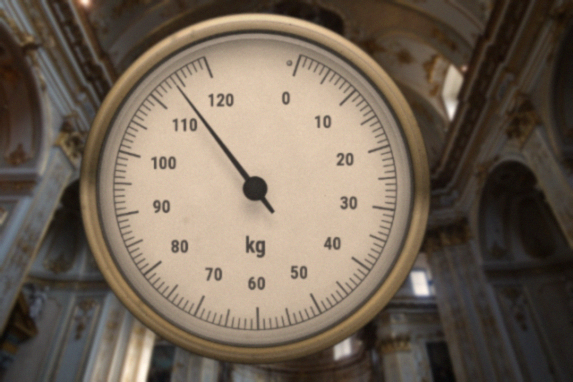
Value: 114 kg
